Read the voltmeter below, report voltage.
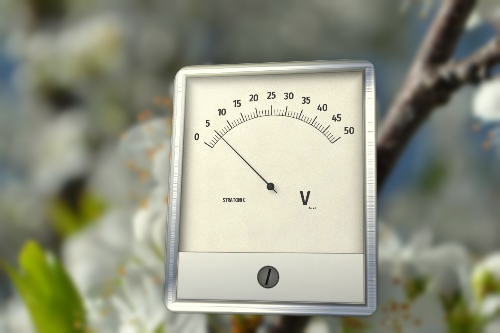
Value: 5 V
